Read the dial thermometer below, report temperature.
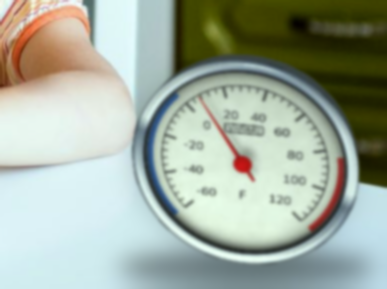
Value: 8 °F
